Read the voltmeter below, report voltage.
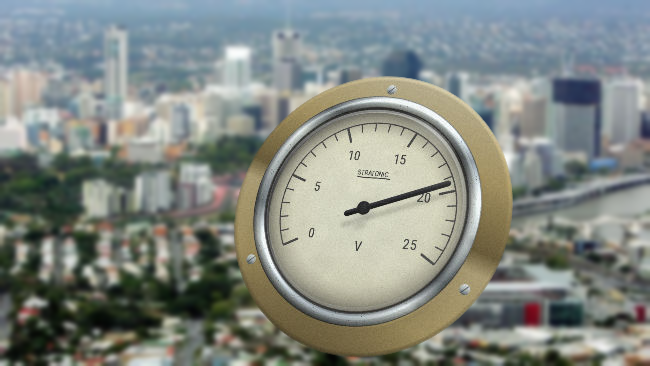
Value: 19.5 V
